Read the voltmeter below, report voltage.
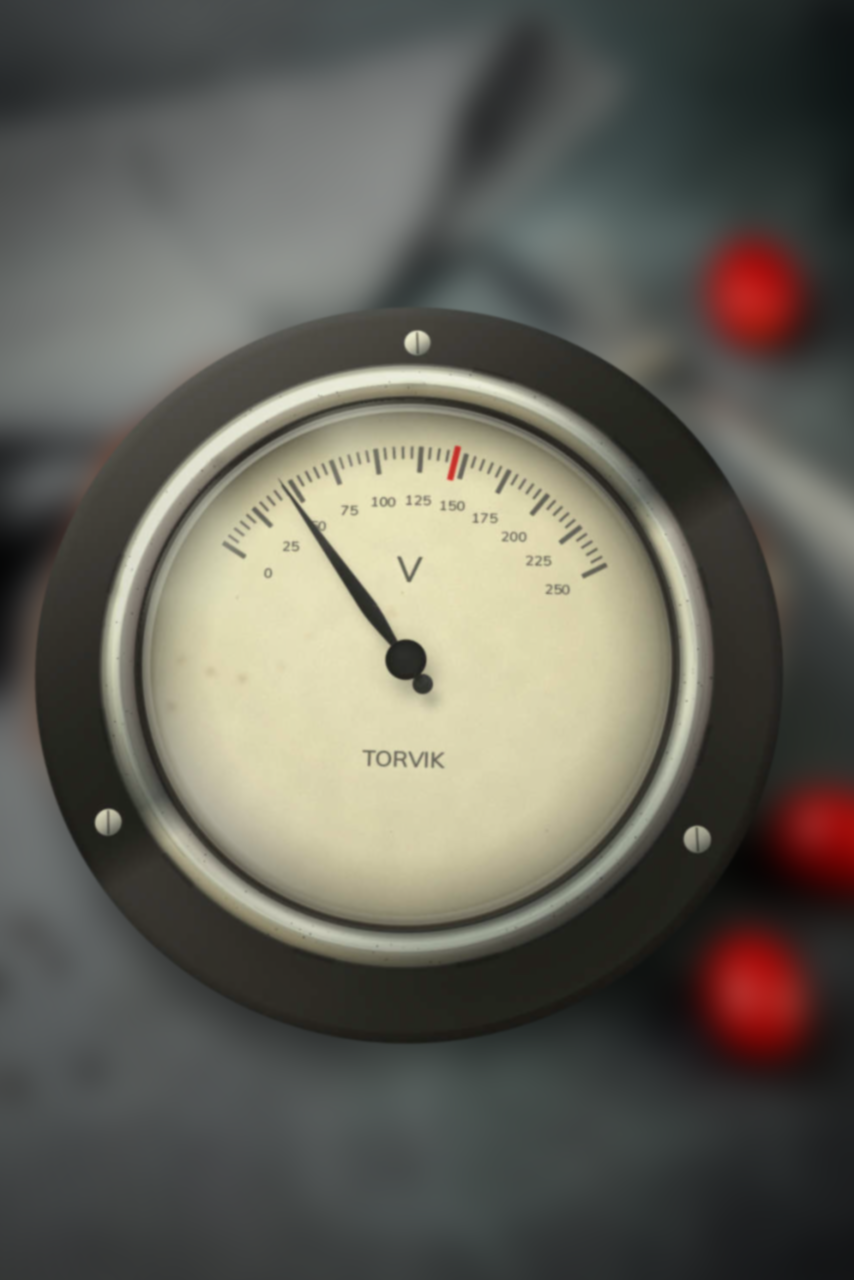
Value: 45 V
